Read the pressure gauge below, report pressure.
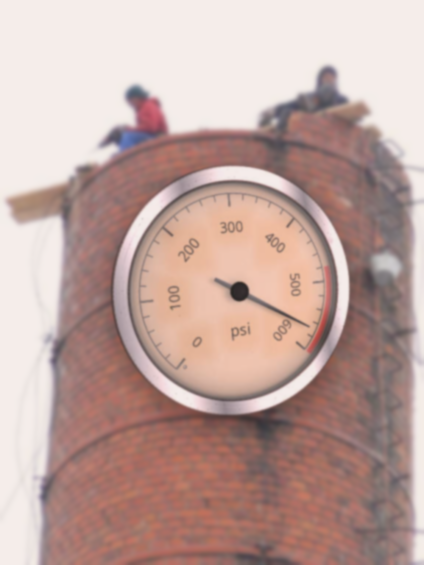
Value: 570 psi
